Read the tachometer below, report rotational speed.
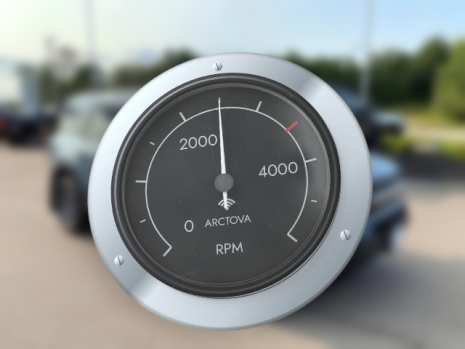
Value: 2500 rpm
